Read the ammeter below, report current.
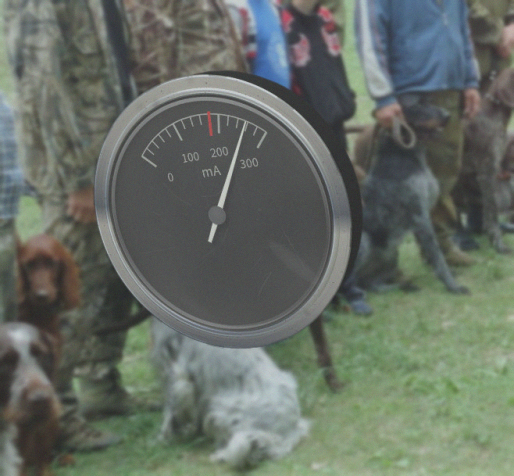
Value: 260 mA
